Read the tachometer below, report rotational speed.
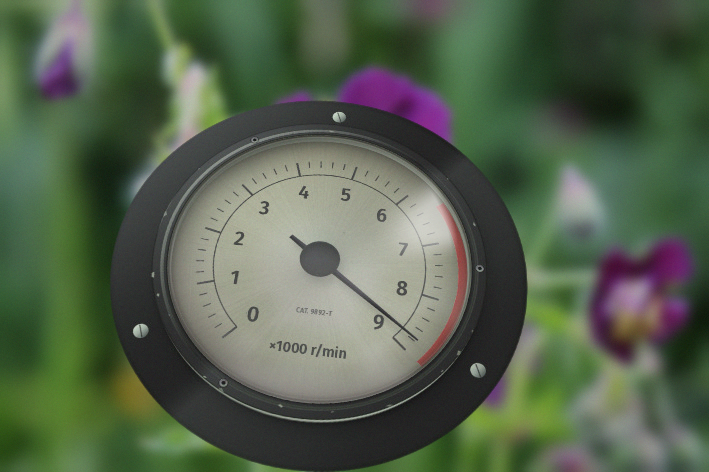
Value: 8800 rpm
